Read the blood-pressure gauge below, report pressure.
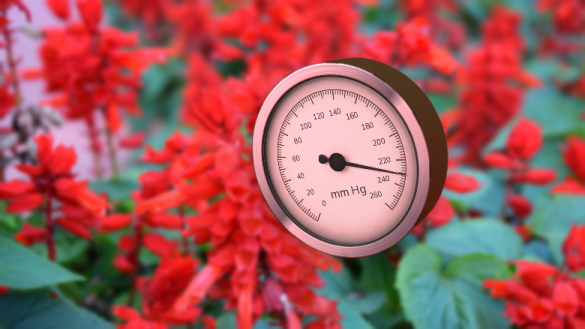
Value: 230 mmHg
